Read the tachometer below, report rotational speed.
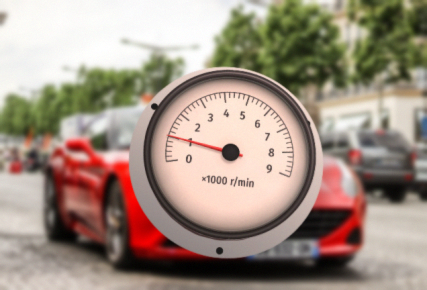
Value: 1000 rpm
